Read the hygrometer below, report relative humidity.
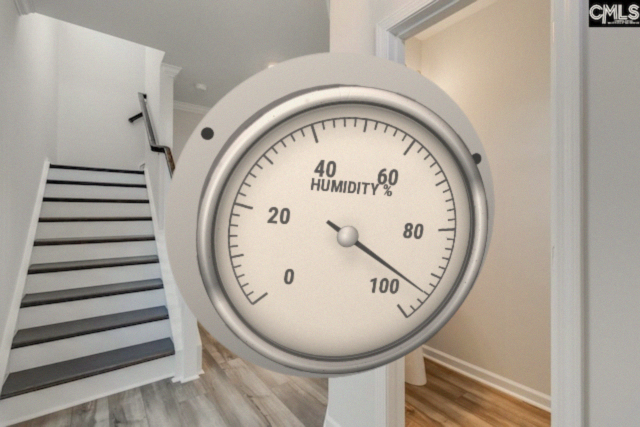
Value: 94 %
